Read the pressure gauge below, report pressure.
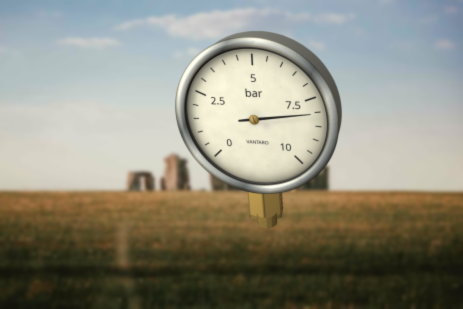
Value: 8 bar
